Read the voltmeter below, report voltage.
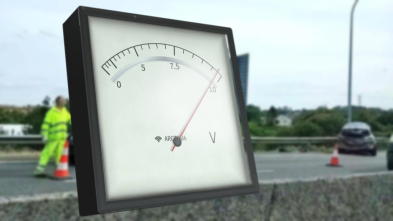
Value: 9.75 V
